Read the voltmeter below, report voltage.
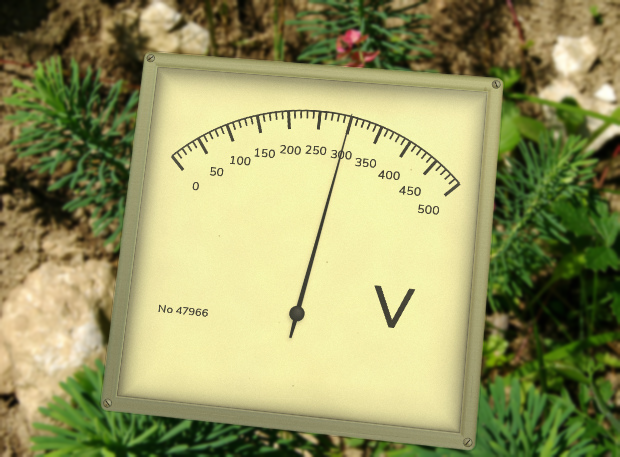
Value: 300 V
